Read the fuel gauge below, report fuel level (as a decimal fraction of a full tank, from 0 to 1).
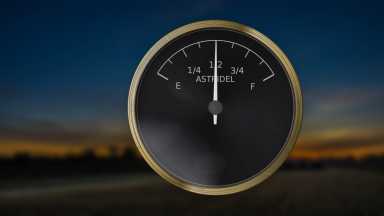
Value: 0.5
